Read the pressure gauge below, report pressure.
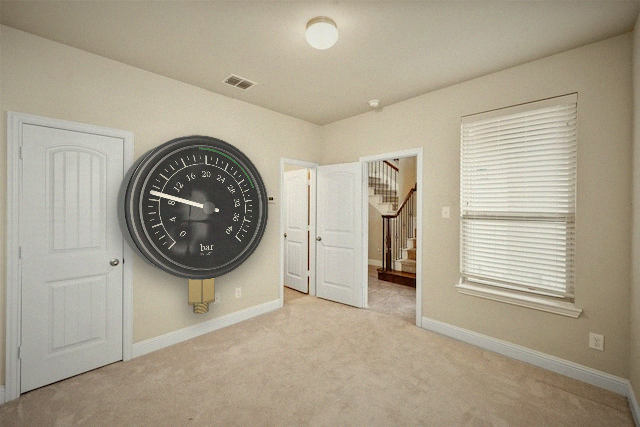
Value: 9 bar
